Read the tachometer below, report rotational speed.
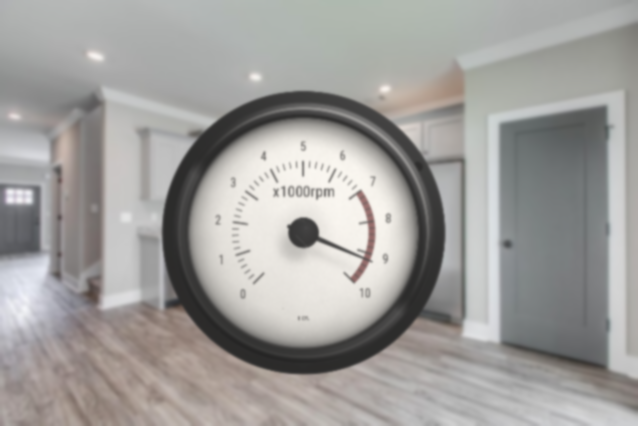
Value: 9200 rpm
